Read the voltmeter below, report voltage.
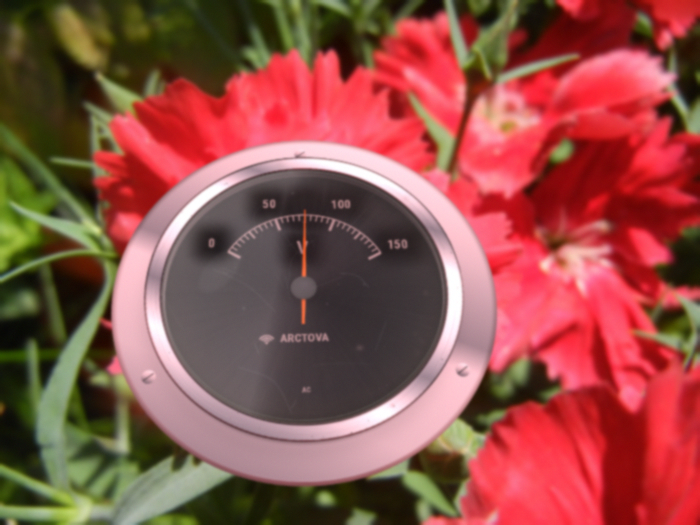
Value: 75 V
